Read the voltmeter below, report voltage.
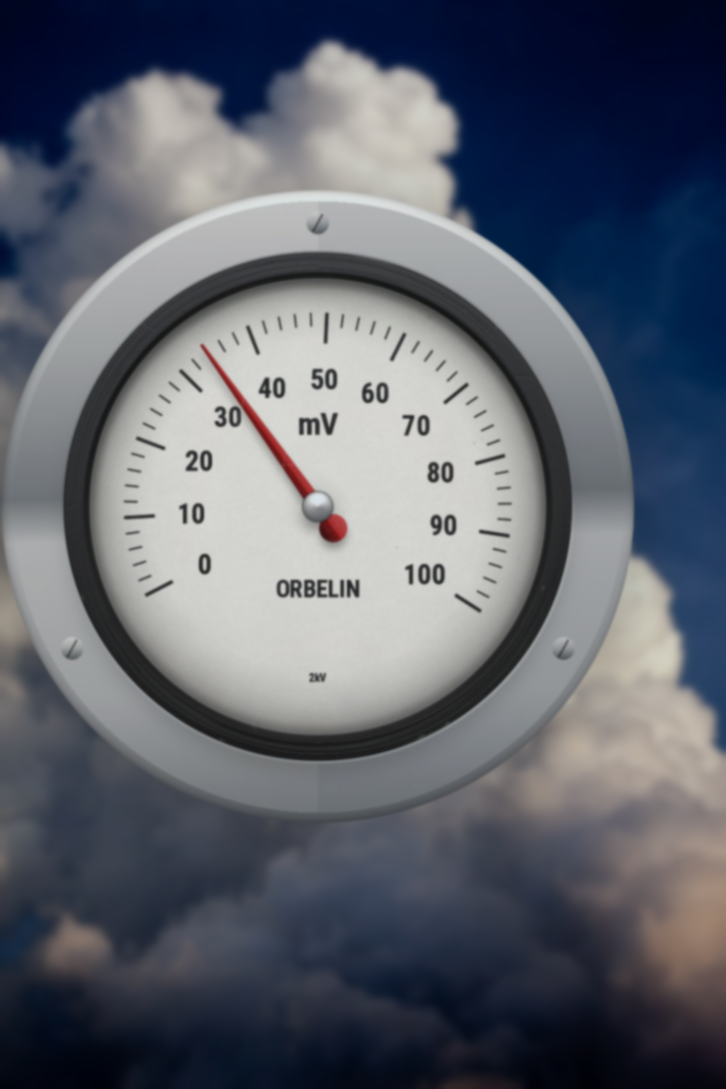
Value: 34 mV
